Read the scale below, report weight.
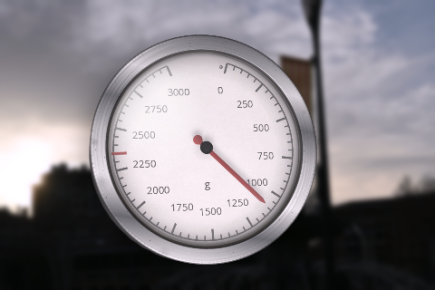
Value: 1100 g
